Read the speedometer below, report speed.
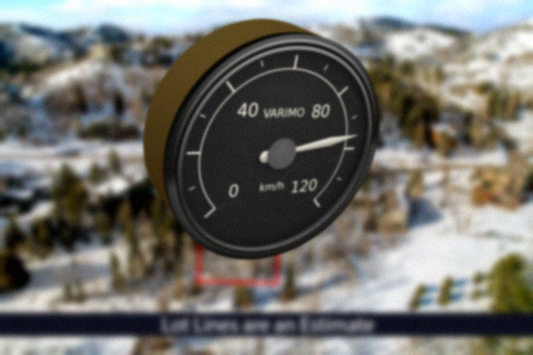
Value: 95 km/h
